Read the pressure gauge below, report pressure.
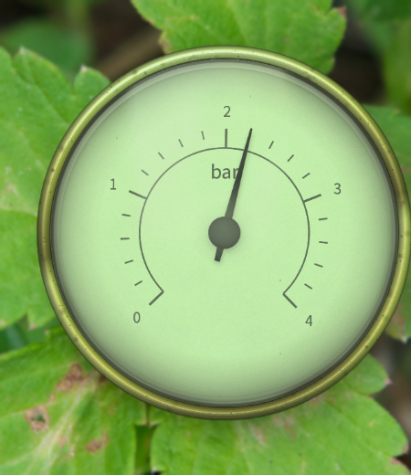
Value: 2.2 bar
